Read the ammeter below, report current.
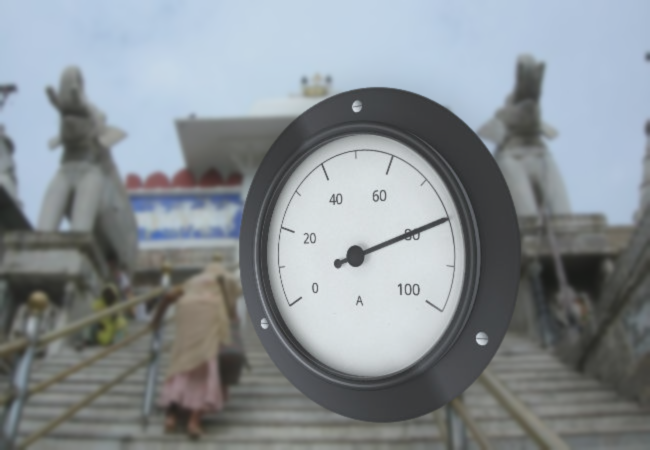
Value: 80 A
